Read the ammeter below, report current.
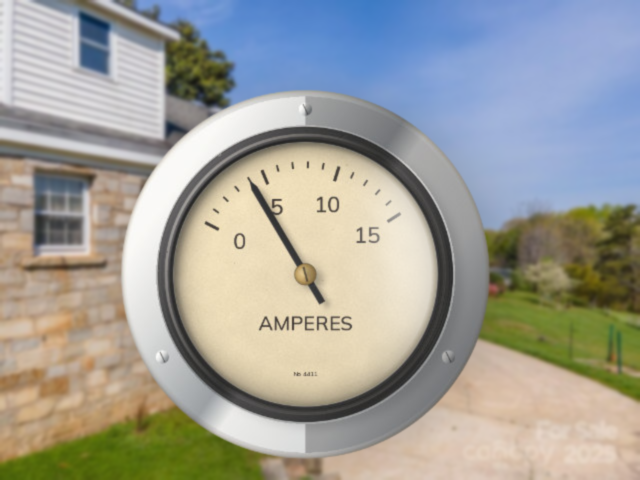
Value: 4 A
